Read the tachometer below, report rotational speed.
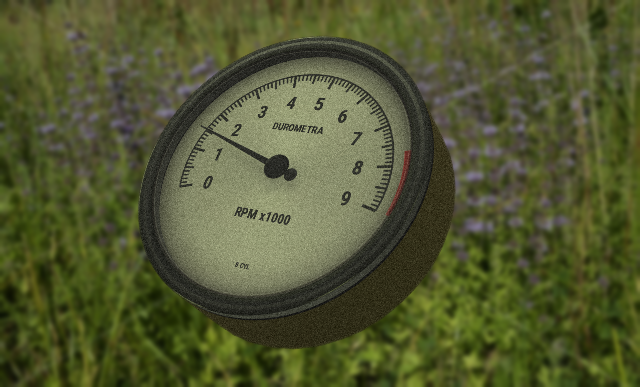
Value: 1500 rpm
